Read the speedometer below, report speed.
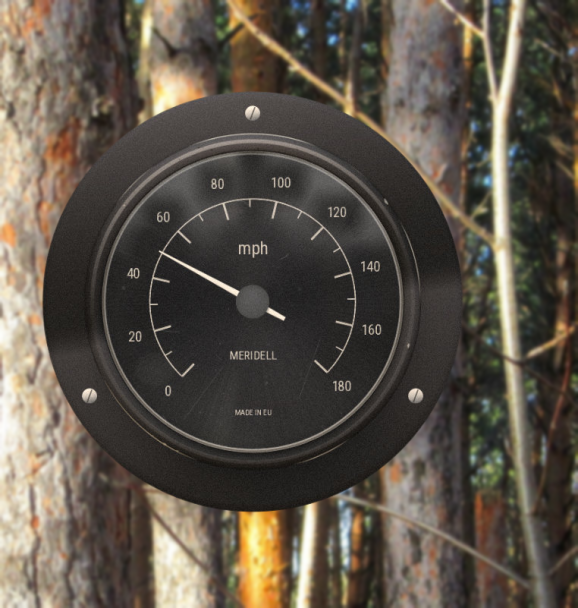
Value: 50 mph
